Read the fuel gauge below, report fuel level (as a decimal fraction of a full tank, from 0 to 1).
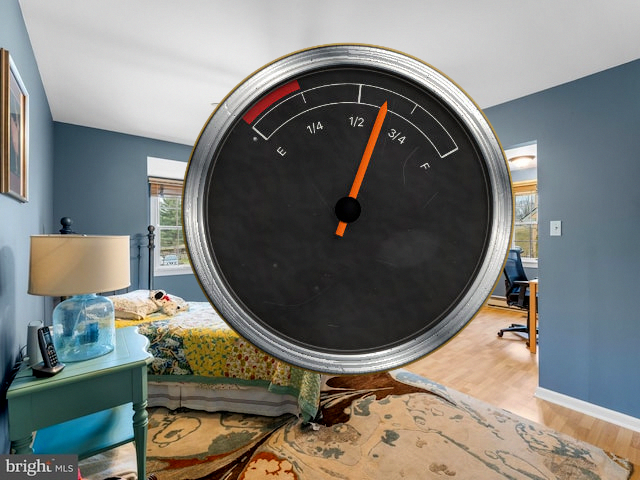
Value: 0.625
